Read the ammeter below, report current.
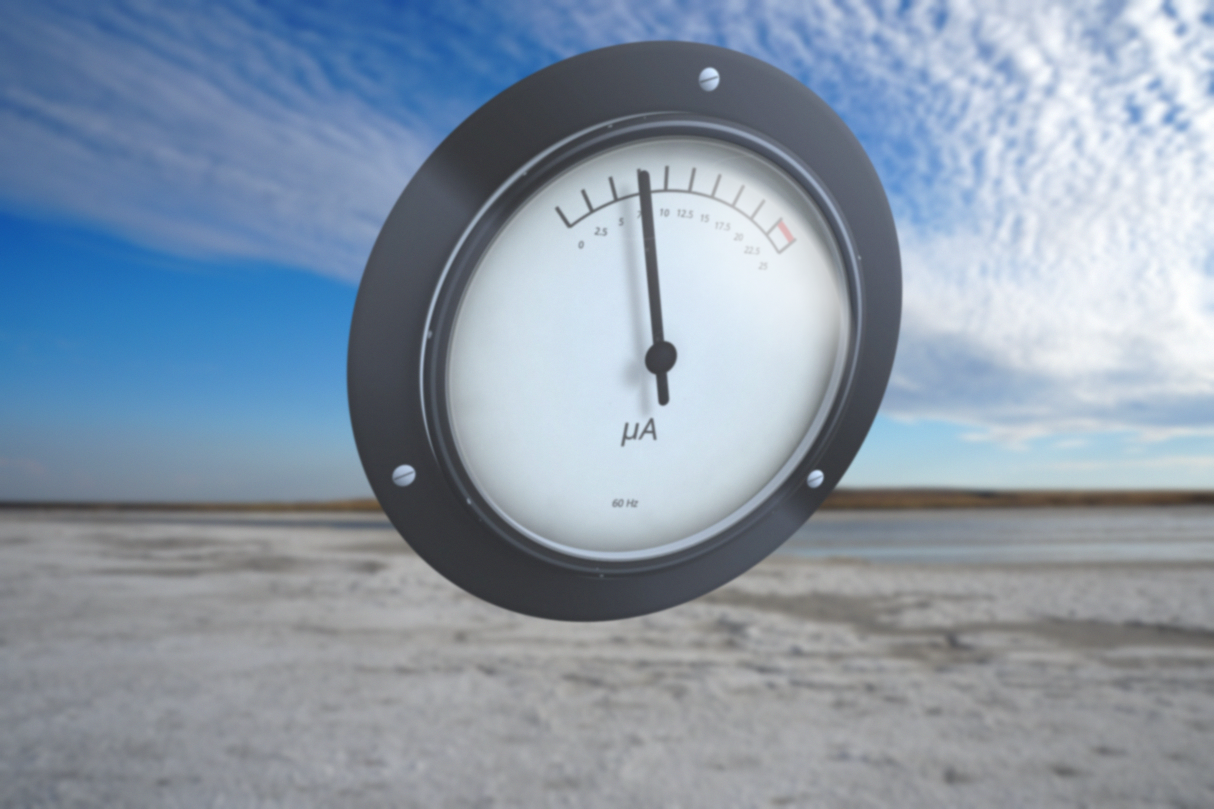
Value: 7.5 µA
